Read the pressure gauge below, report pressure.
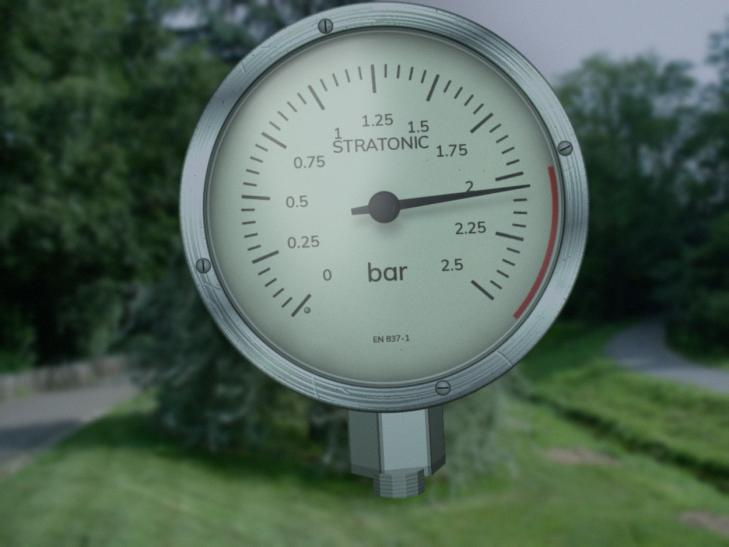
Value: 2.05 bar
